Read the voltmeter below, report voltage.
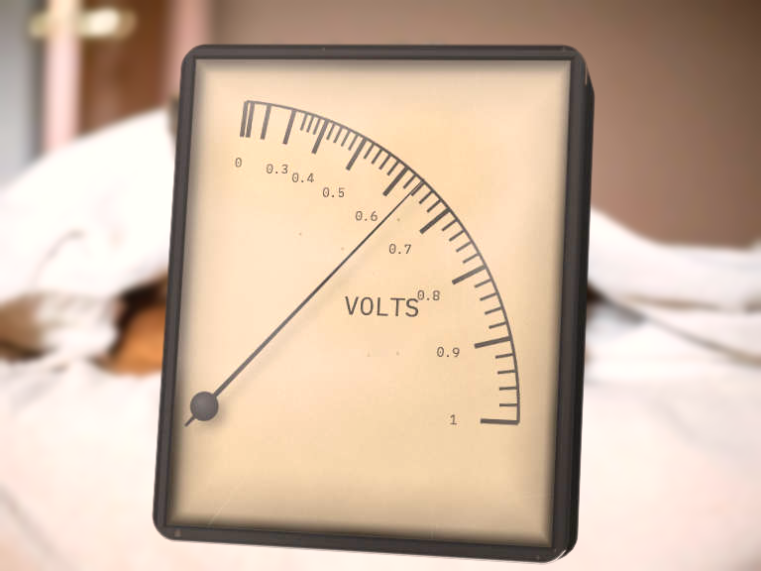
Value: 0.64 V
